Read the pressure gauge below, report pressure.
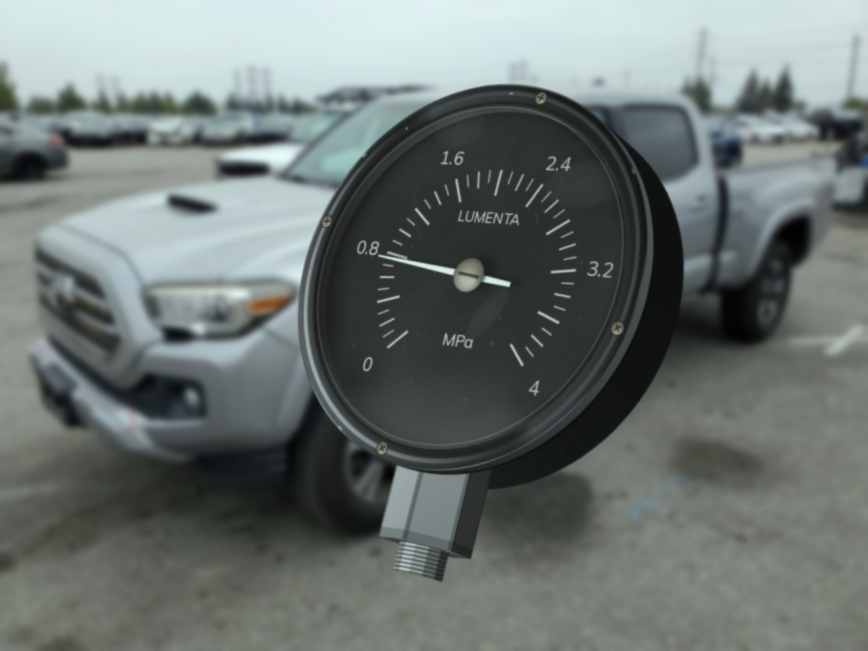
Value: 0.75 MPa
